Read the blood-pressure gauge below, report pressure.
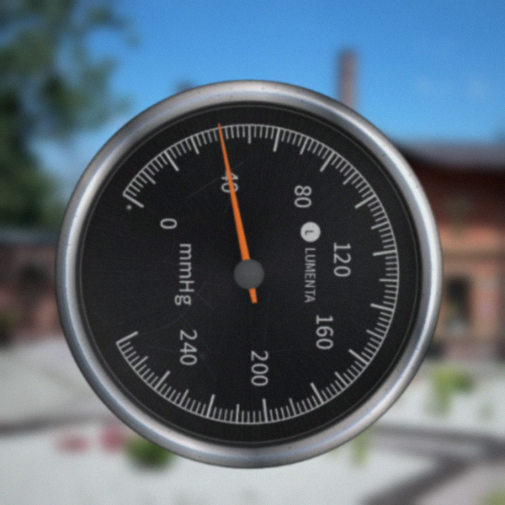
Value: 40 mmHg
